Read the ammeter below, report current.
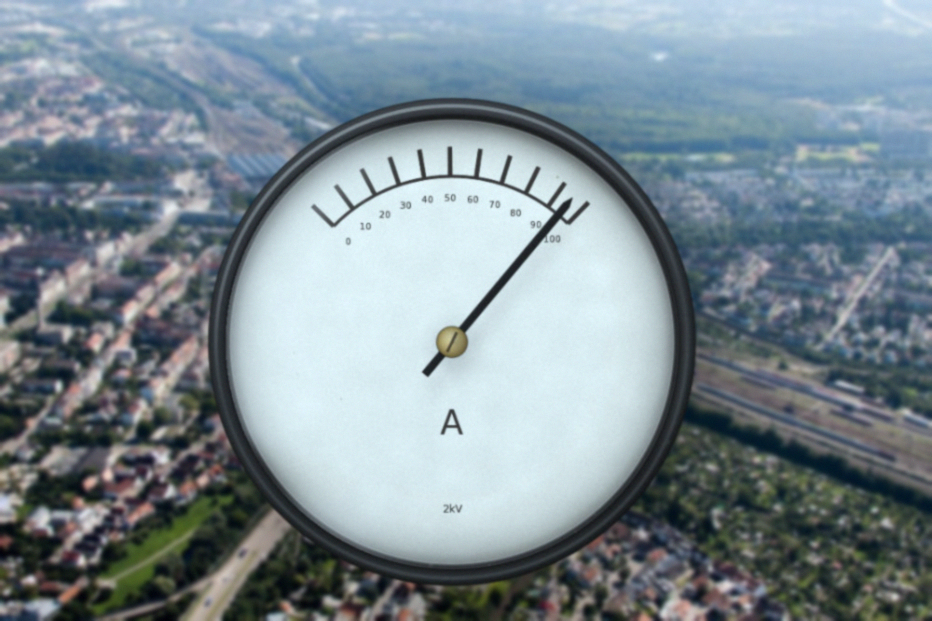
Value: 95 A
